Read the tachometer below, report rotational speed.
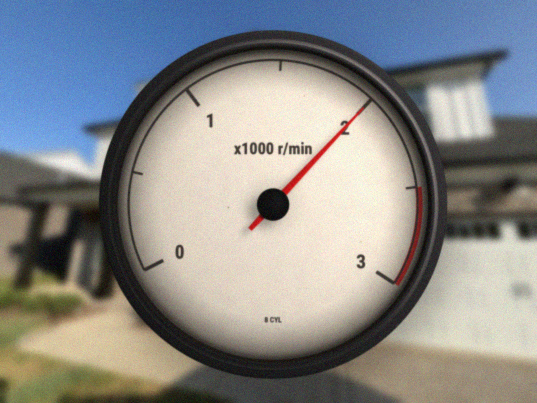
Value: 2000 rpm
